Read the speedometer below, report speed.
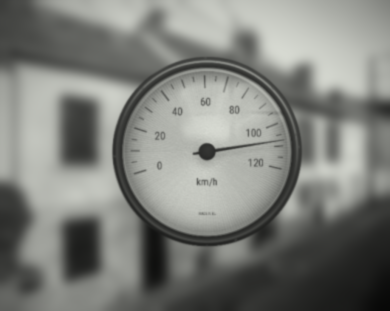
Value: 107.5 km/h
